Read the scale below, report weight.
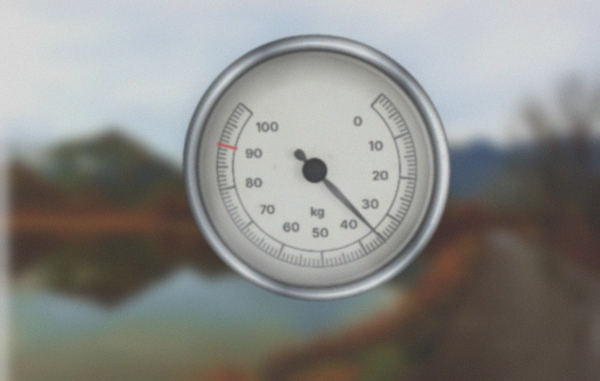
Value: 35 kg
